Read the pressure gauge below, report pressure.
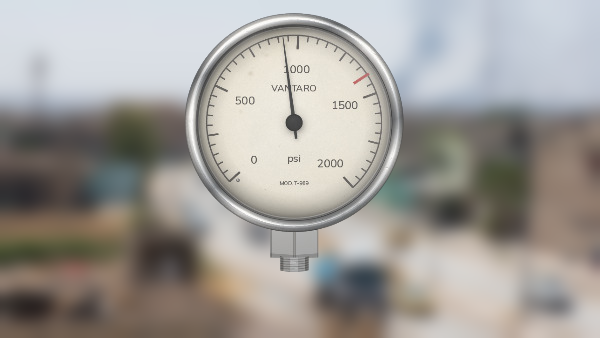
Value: 925 psi
